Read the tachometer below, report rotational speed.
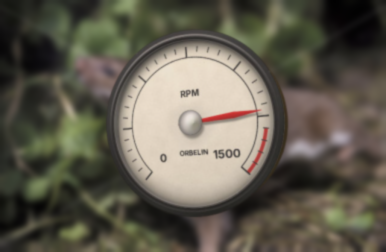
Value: 1225 rpm
